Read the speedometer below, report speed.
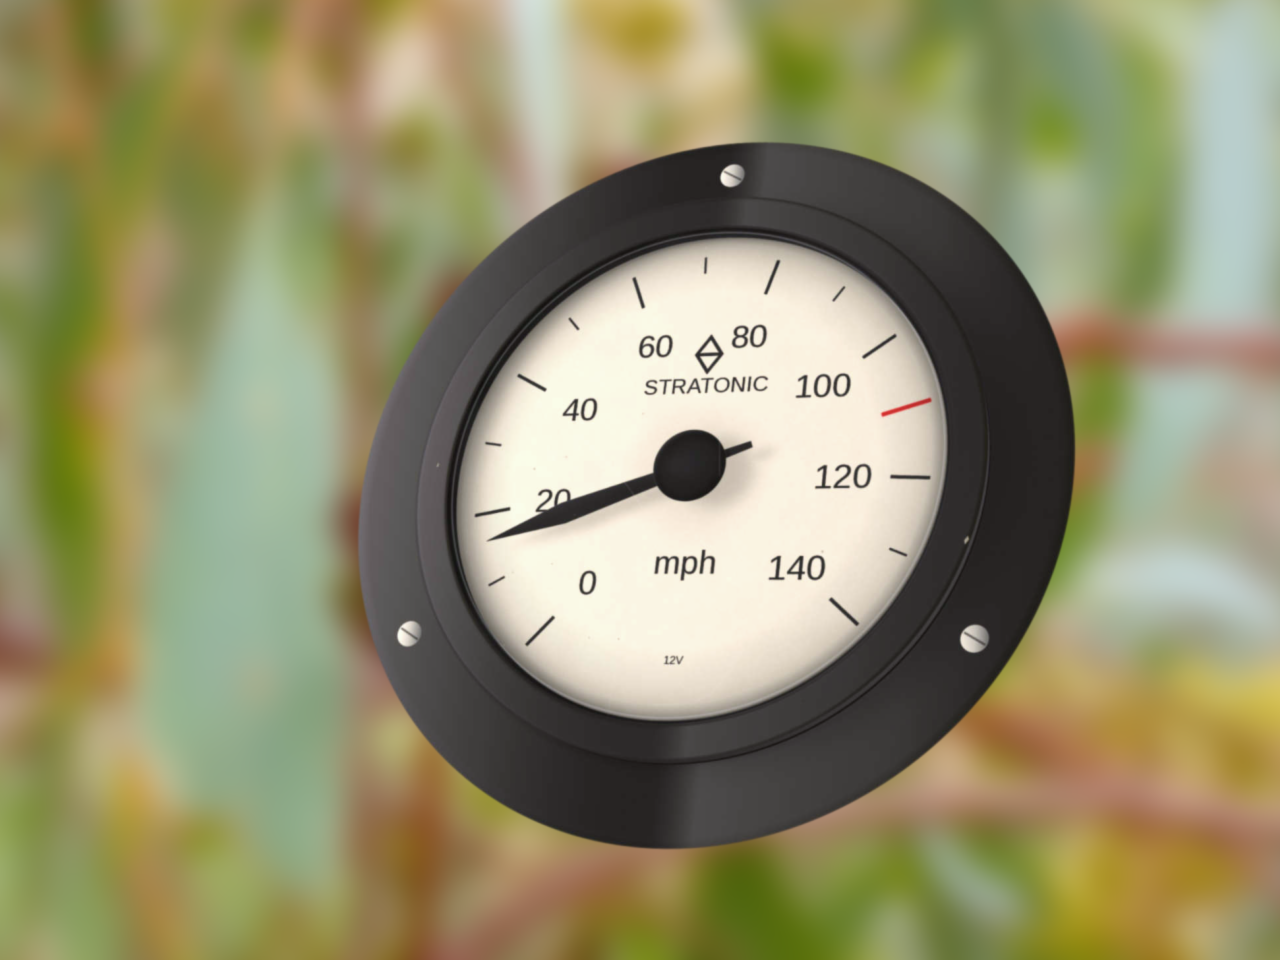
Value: 15 mph
